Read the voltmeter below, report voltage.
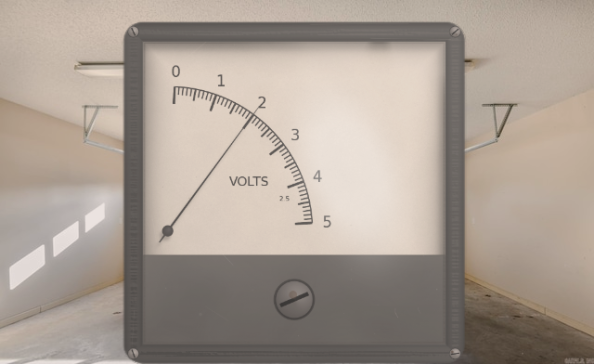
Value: 2 V
